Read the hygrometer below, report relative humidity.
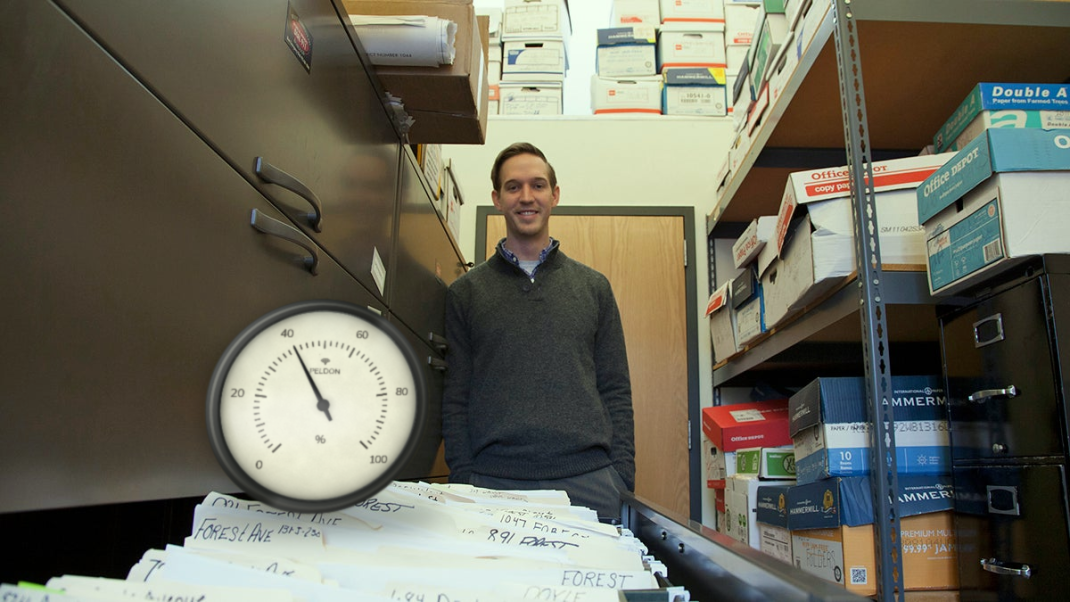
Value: 40 %
